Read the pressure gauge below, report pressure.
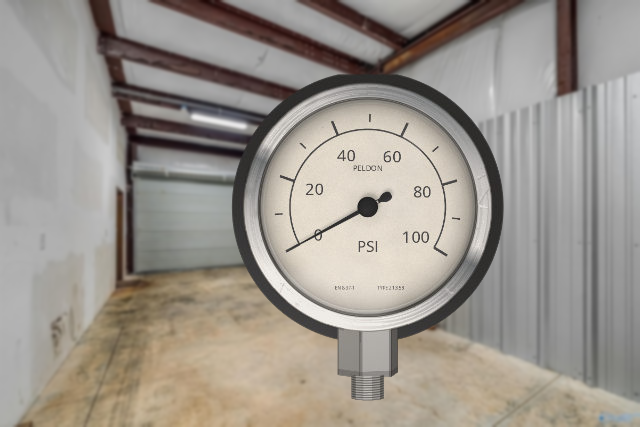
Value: 0 psi
